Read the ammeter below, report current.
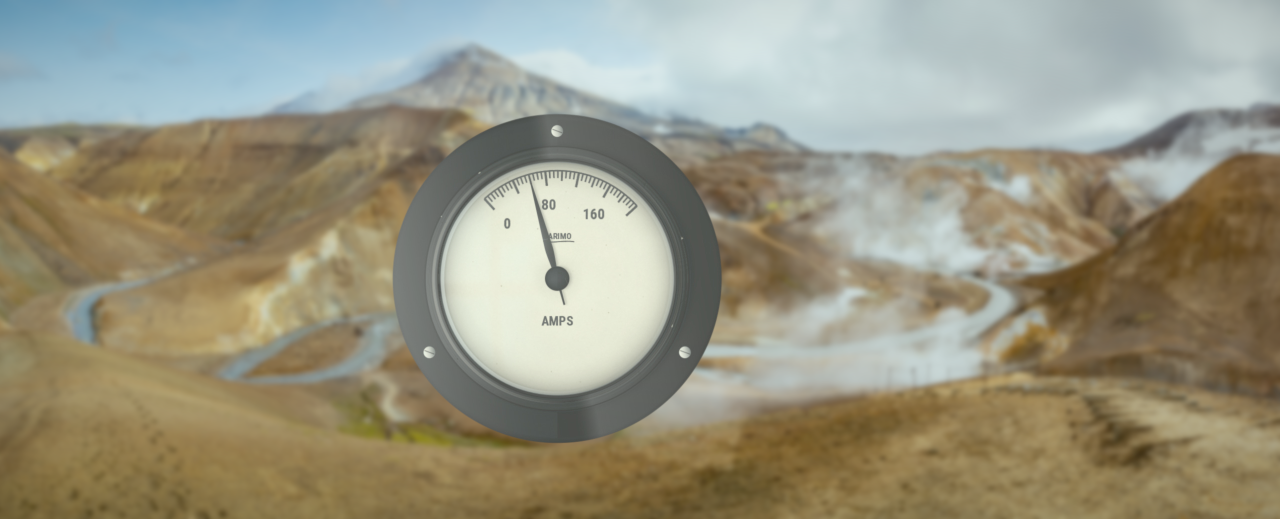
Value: 60 A
